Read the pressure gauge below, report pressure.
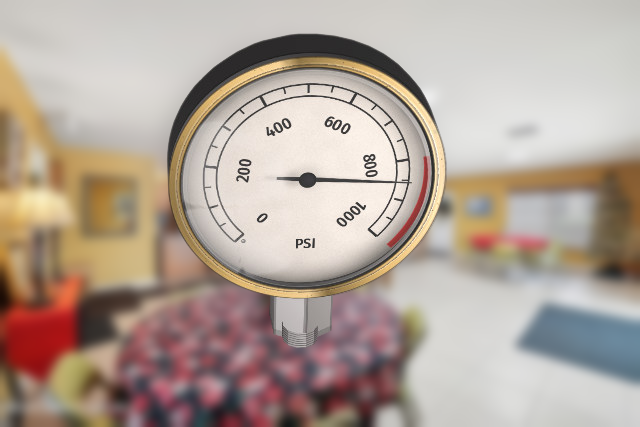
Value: 850 psi
